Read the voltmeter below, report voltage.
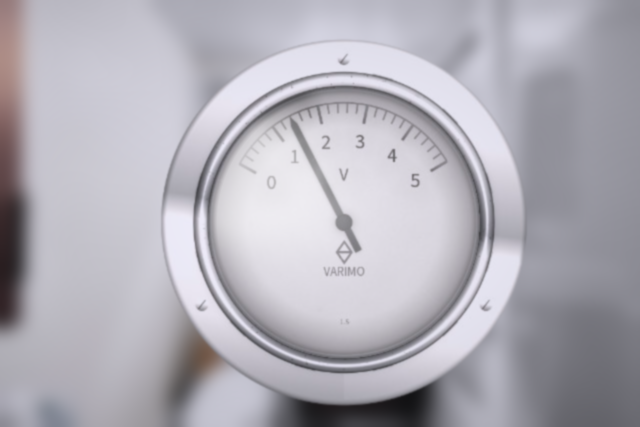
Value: 1.4 V
